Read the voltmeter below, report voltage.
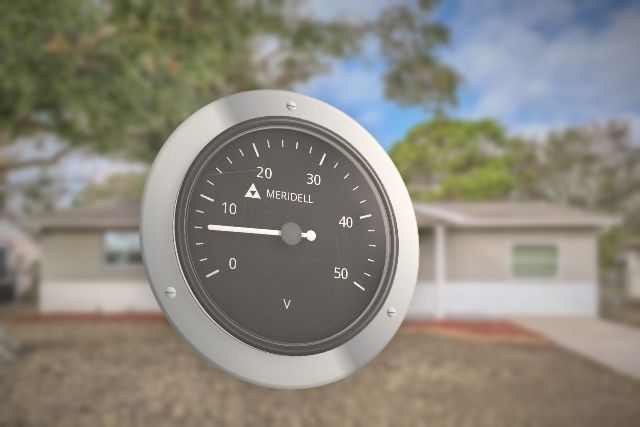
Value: 6 V
